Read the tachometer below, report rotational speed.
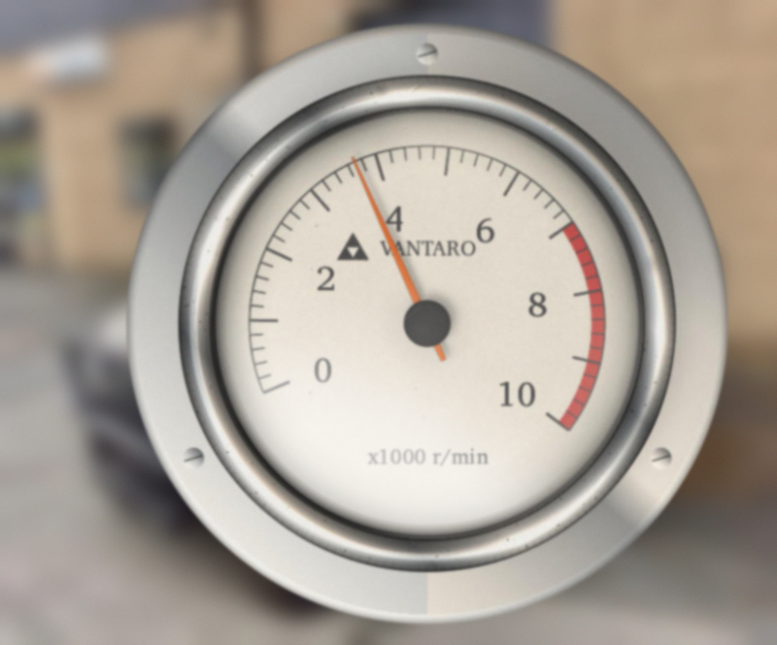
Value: 3700 rpm
